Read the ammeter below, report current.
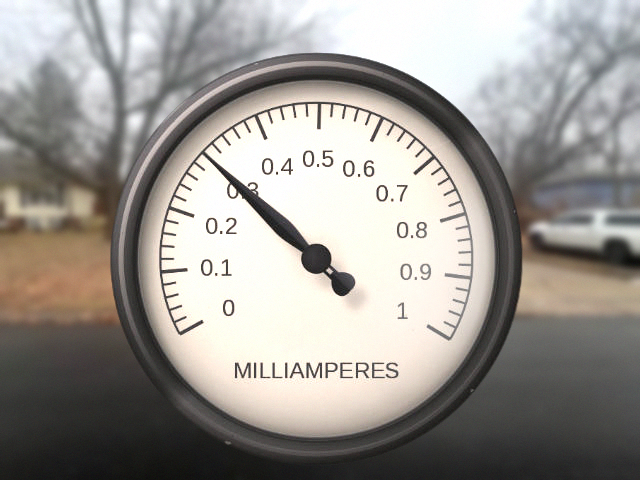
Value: 0.3 mA
